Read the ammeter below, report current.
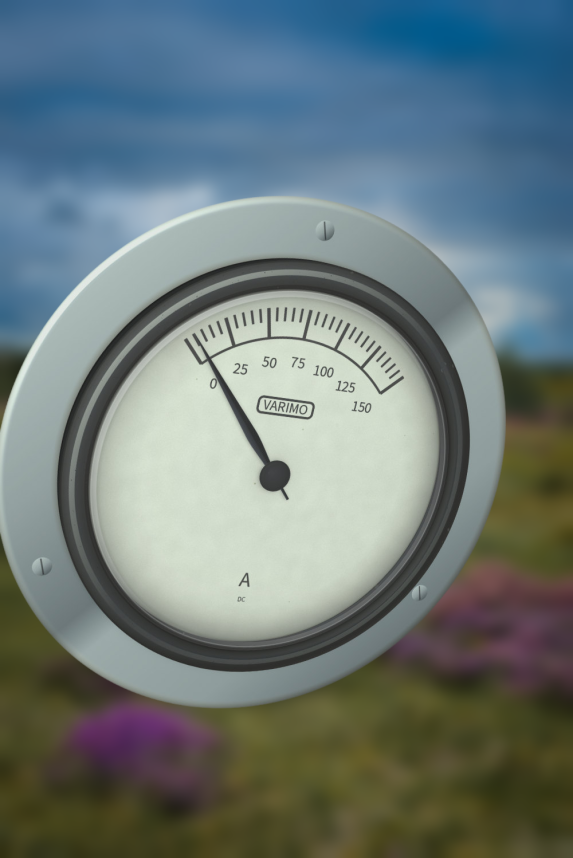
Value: 5 A
